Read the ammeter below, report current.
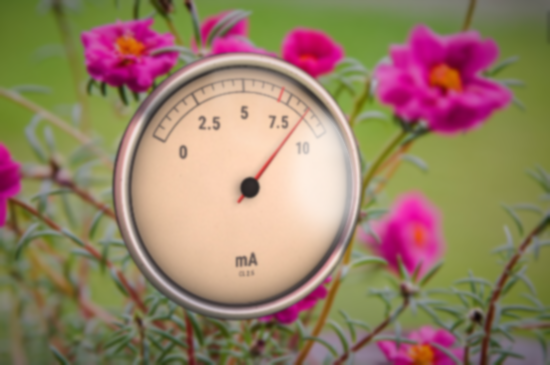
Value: 8.5 mA
